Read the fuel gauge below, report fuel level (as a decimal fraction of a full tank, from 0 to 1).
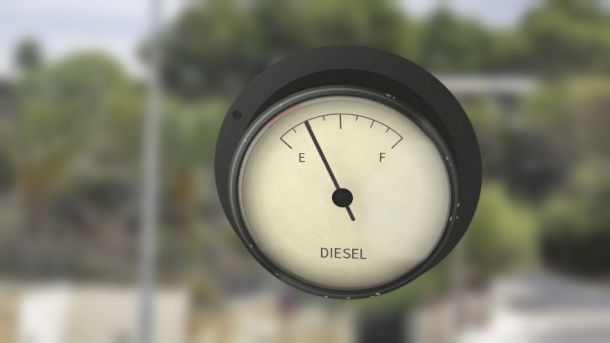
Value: 0.25
